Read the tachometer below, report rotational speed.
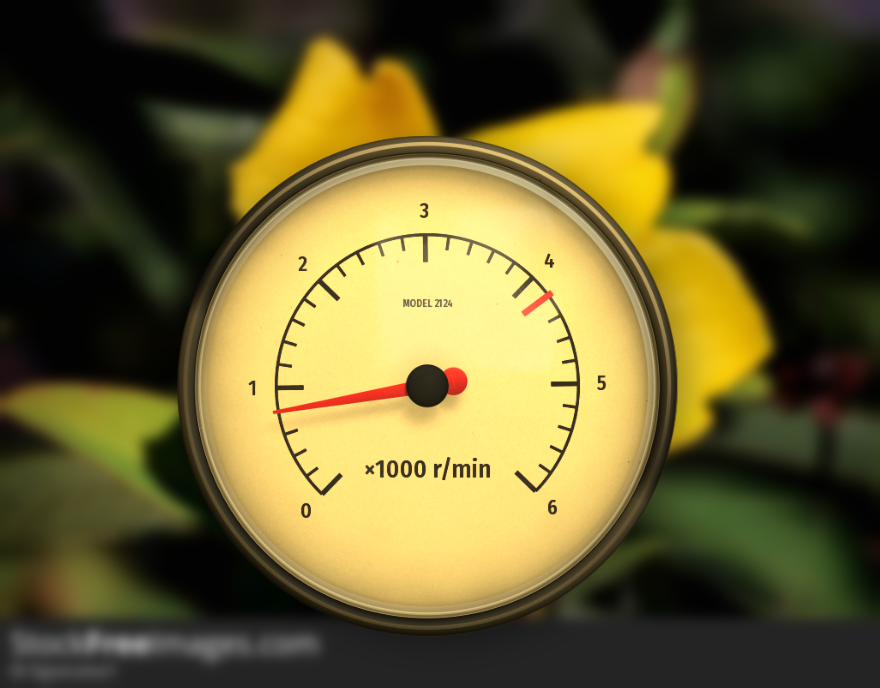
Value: 800 rpm
